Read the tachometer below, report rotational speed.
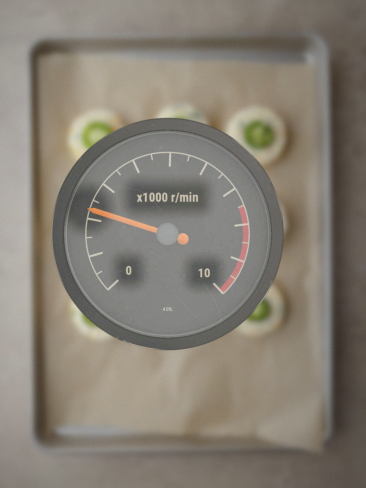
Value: 2250 rpm
